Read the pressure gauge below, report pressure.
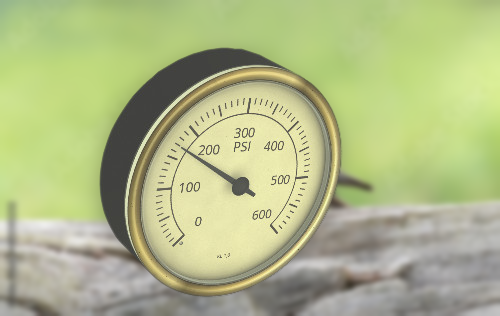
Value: 170 psi
